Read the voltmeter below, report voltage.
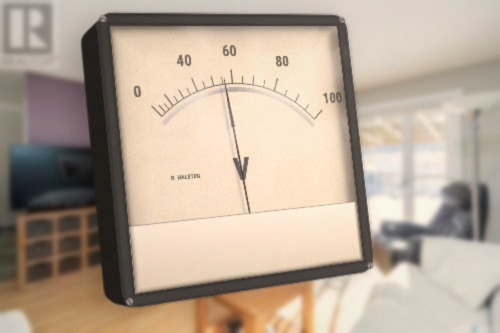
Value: 55 V
